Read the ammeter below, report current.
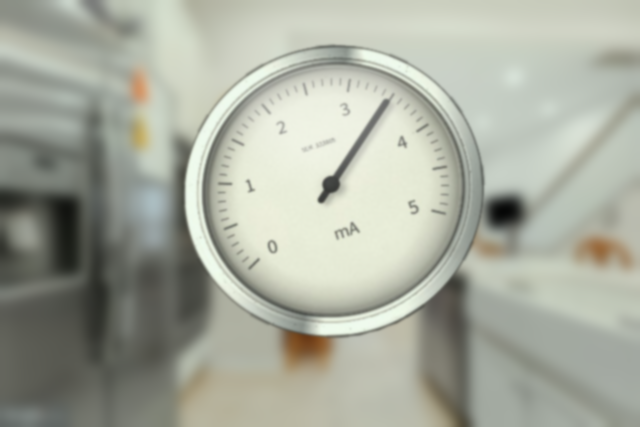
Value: 3.5 mA
